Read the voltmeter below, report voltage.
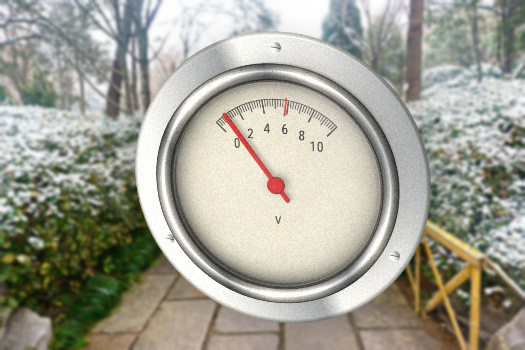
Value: 1 V
